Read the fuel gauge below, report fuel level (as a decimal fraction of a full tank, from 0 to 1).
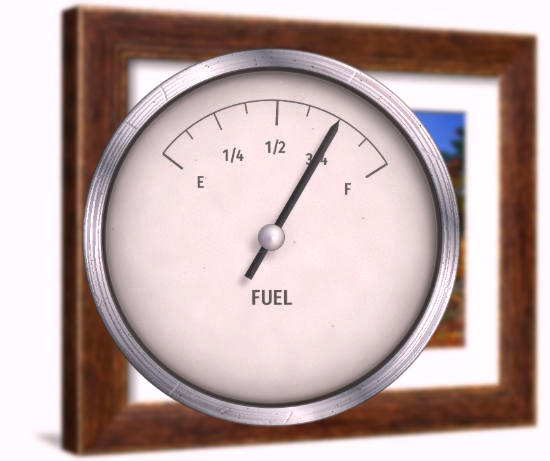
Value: 0.75
